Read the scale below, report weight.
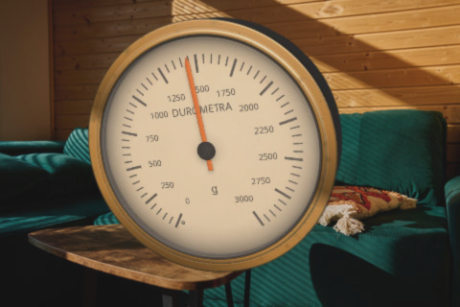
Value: 1450 g
